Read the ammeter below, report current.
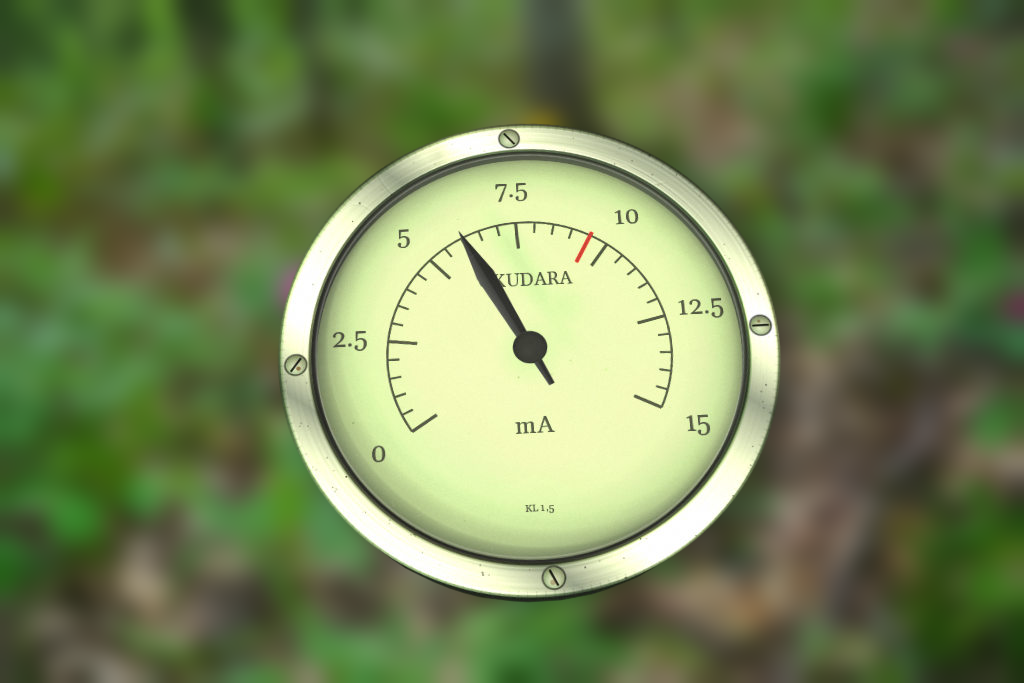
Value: 6 mA
